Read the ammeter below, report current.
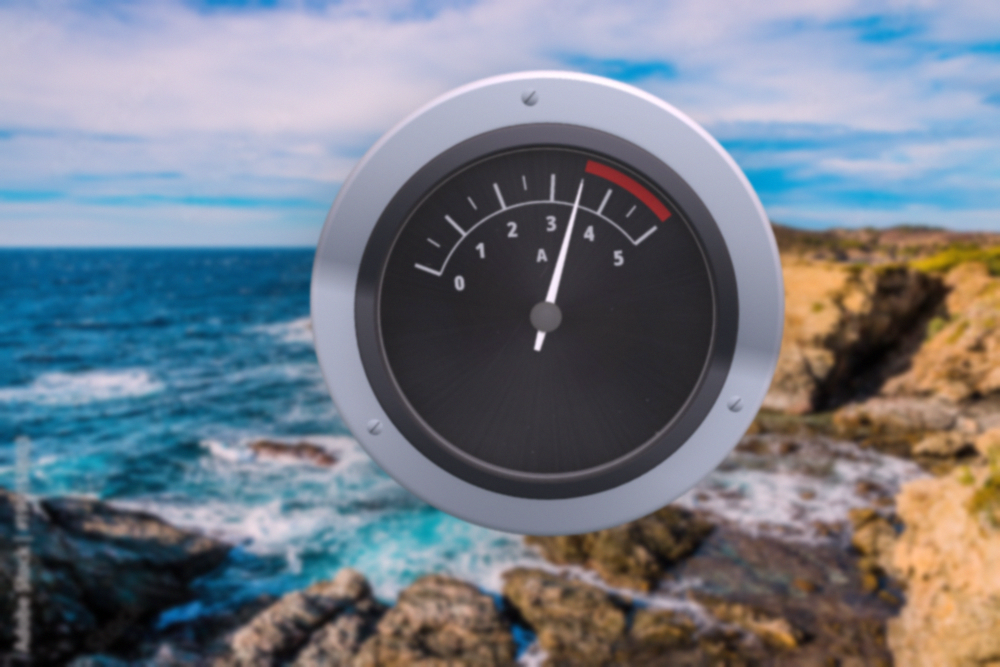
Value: 3.5 A
